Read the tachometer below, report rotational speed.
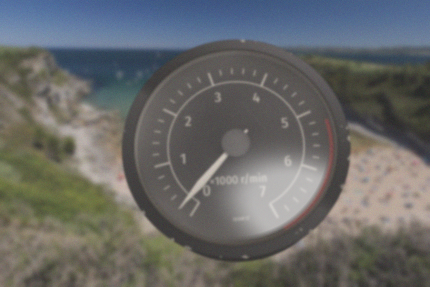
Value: 200 rpm
